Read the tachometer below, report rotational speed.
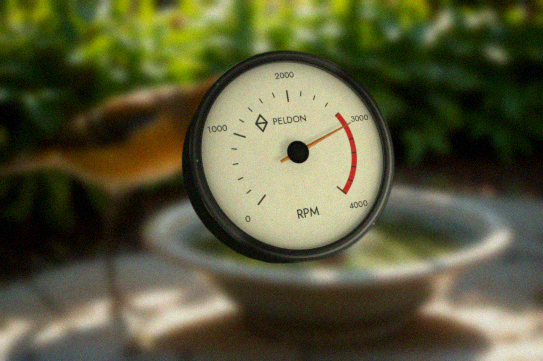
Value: 3000 rpm
